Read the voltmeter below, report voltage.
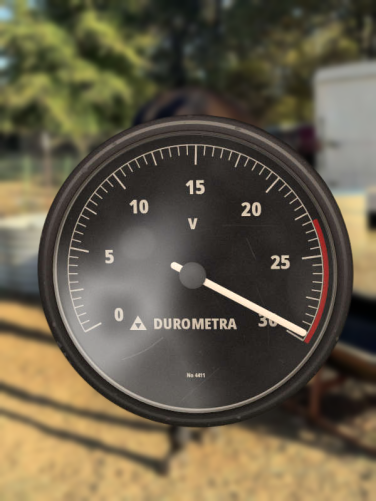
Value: 29.5 V
